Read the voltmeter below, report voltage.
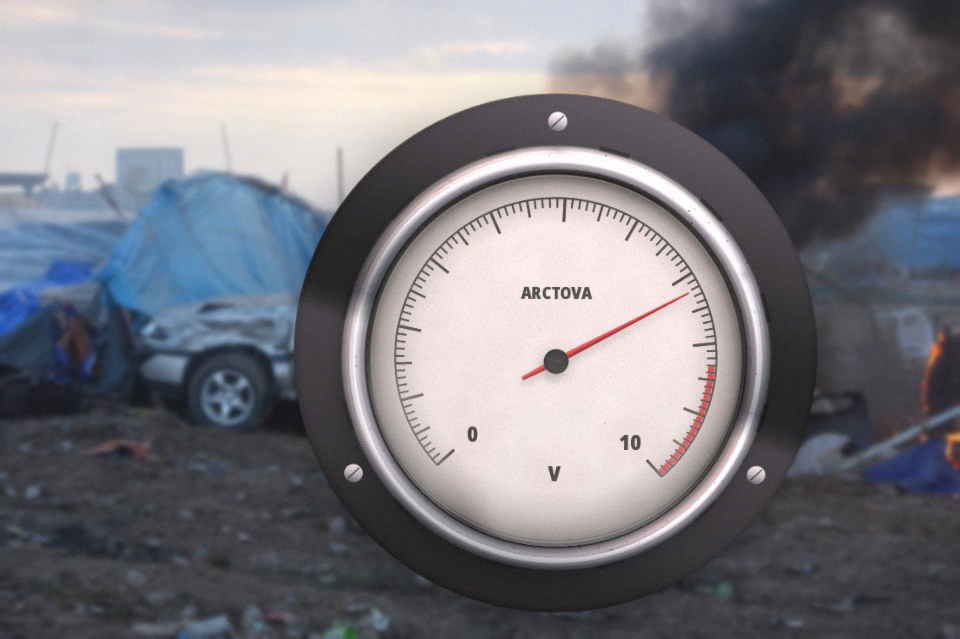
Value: 7.2 V
